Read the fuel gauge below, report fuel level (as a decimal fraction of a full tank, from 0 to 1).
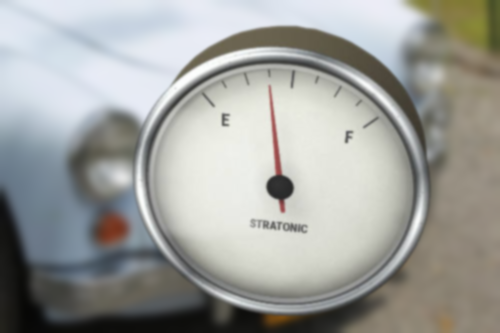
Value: 0.375
